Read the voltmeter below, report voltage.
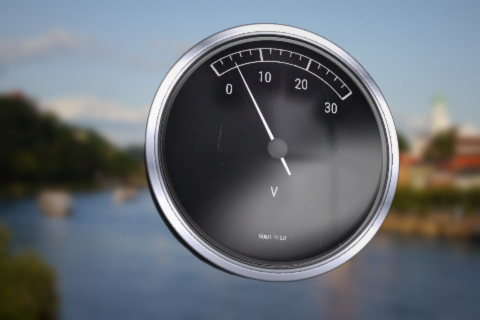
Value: 4 V
